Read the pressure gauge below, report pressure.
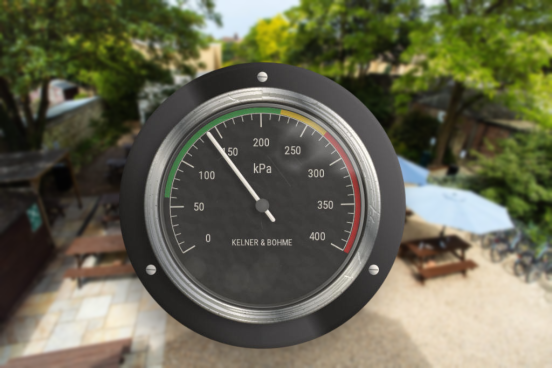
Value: 140 kPa
